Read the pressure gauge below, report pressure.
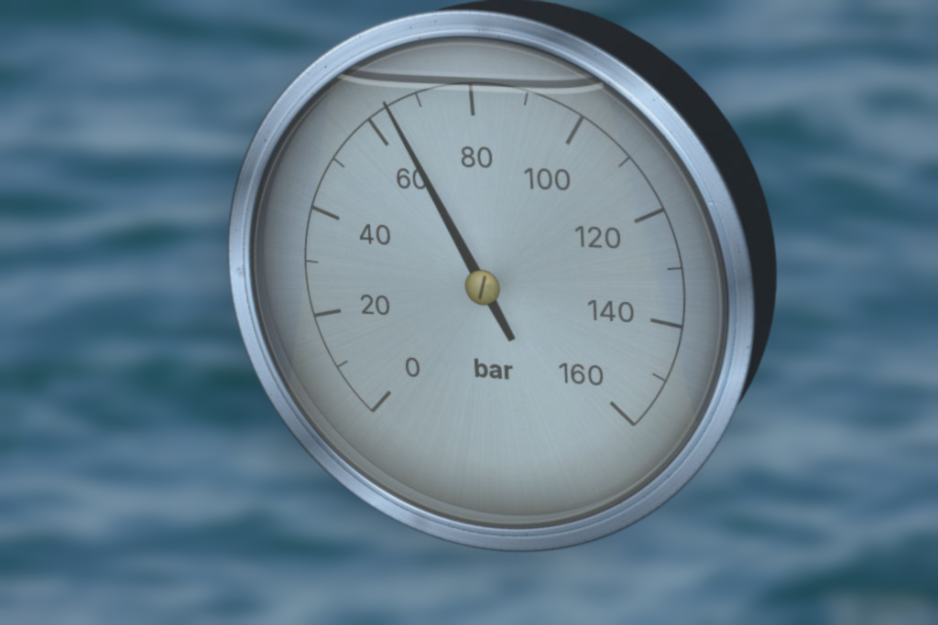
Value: 65 bar
